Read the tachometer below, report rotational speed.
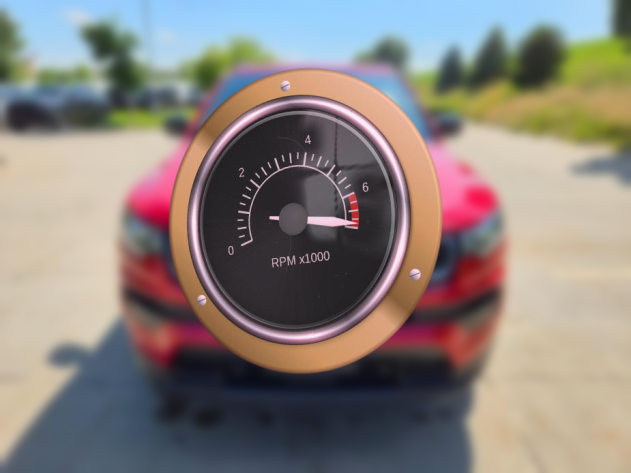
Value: 6875 rpm
